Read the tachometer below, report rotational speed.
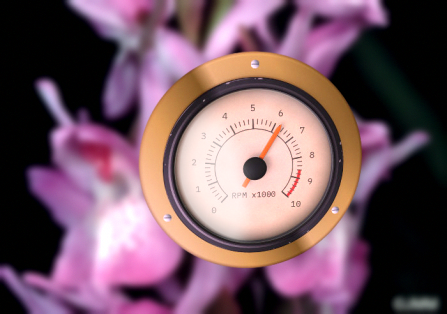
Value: 6200 rpm
